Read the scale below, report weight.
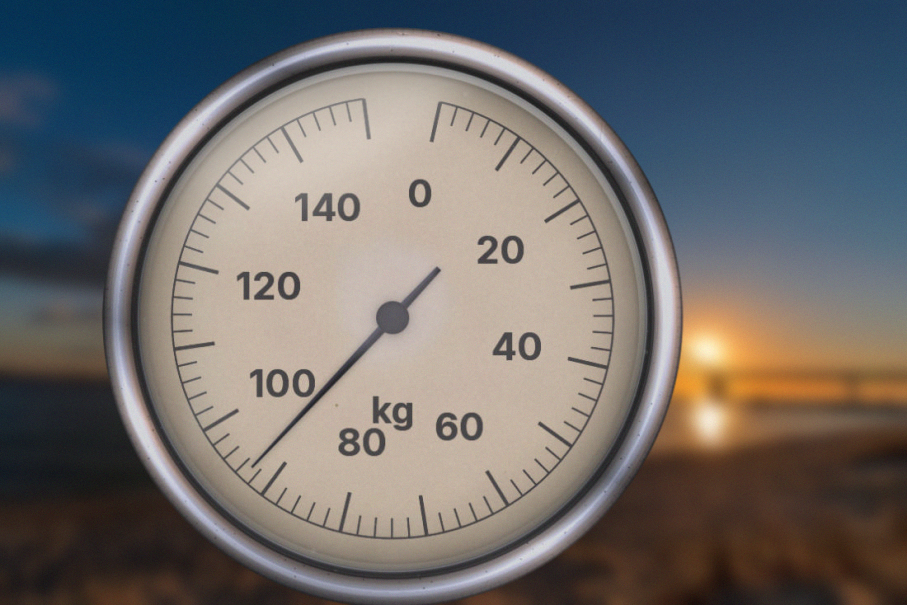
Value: 93 kg
